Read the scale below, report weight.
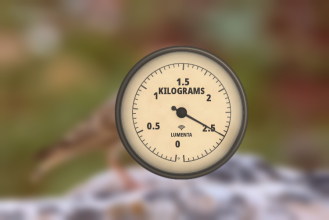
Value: 2.5 kg
